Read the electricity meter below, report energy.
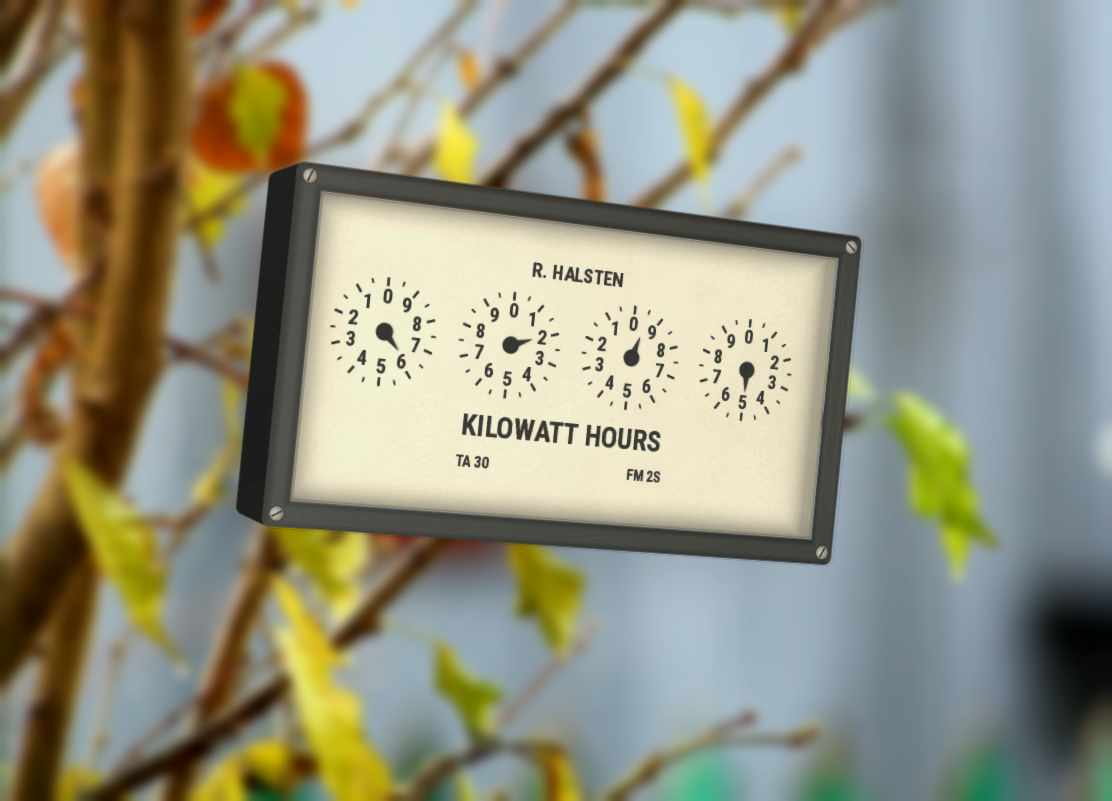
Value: 6195 kWh
